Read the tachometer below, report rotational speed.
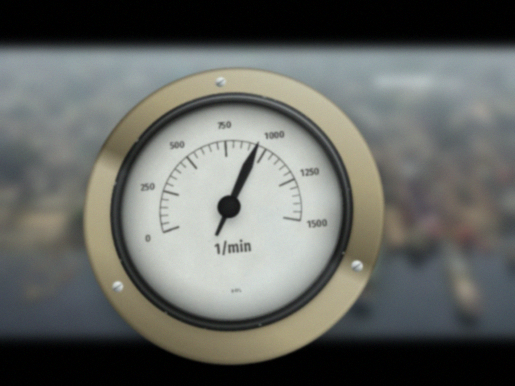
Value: 950 rpm
